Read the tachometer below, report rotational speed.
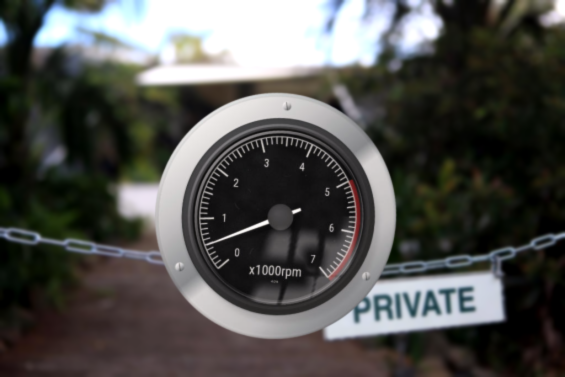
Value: 500 rpm
